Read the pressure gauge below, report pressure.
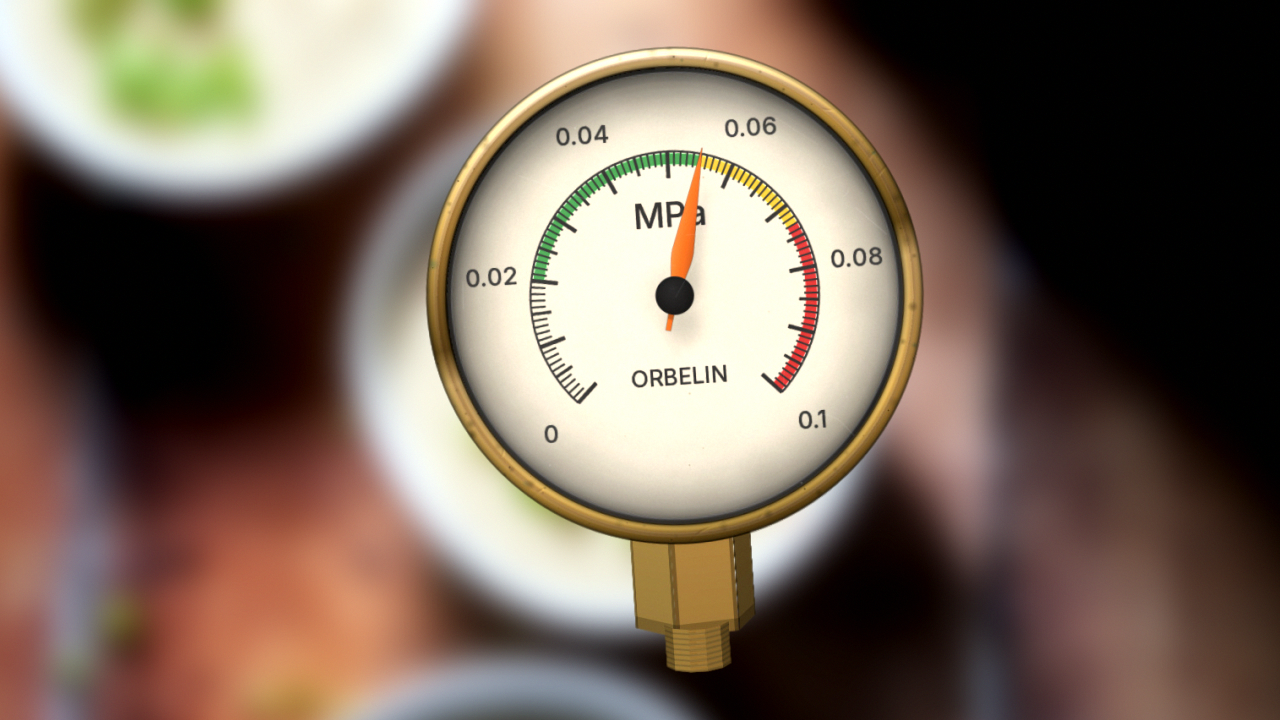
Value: 0.055 MPa
